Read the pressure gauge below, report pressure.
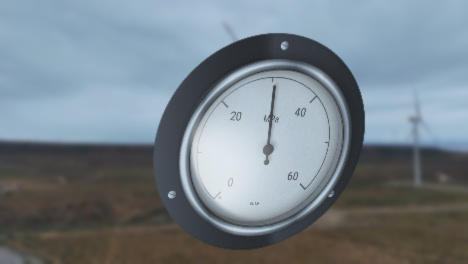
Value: 30 MPa
